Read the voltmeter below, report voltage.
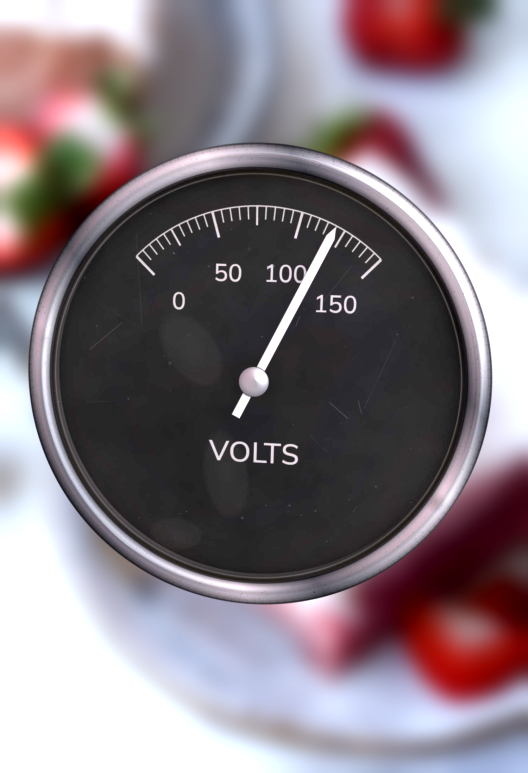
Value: 120 V
